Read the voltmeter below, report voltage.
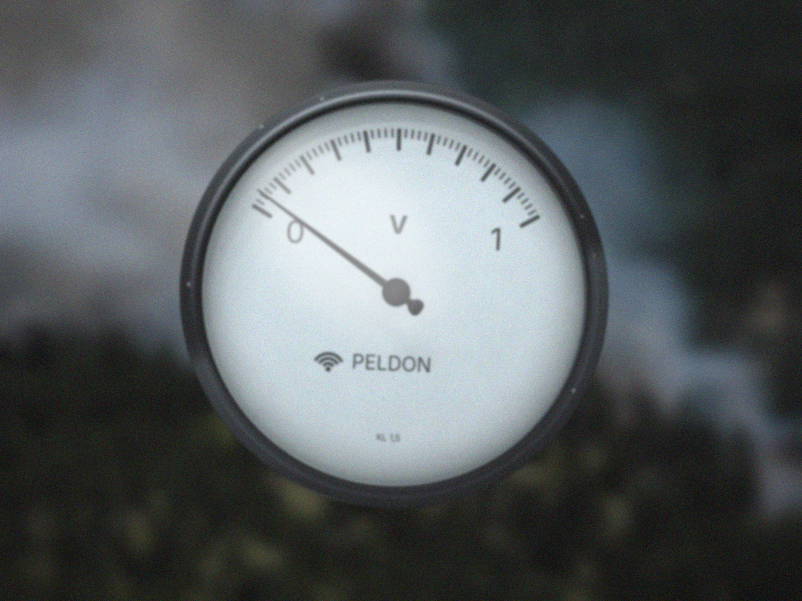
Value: 0.04 V
